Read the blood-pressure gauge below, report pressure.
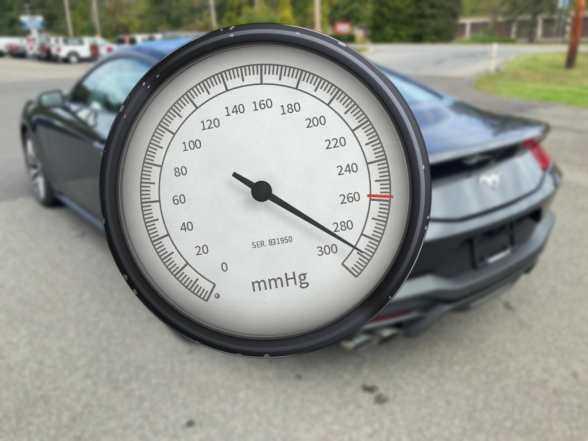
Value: 288 mmHg
